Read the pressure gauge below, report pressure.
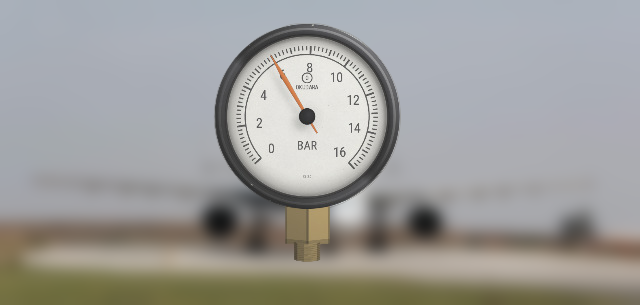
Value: 6 bar
